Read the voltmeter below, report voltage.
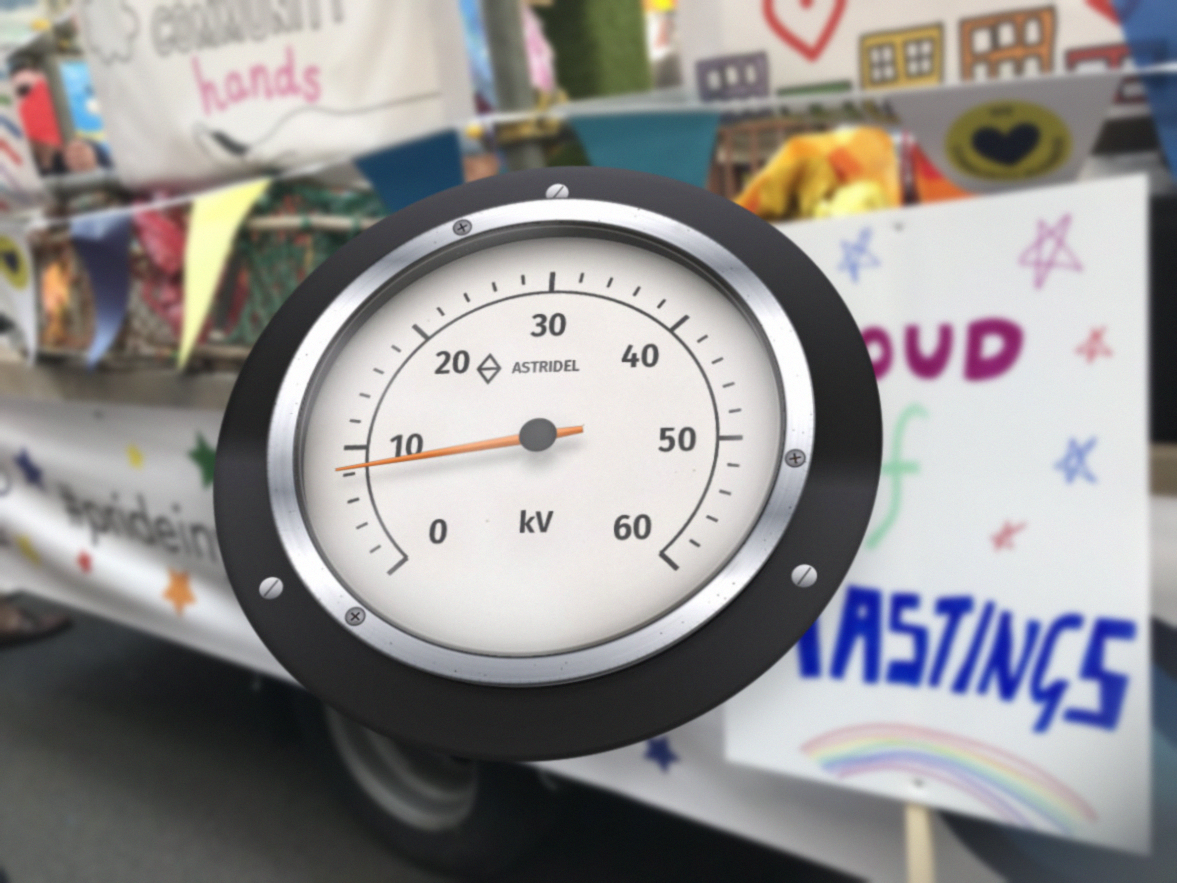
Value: 8 kV
